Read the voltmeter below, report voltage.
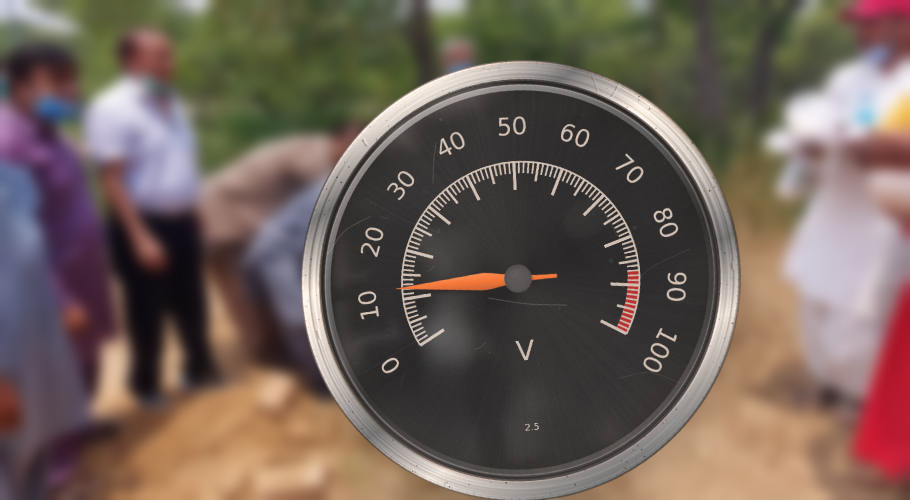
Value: 12 V
